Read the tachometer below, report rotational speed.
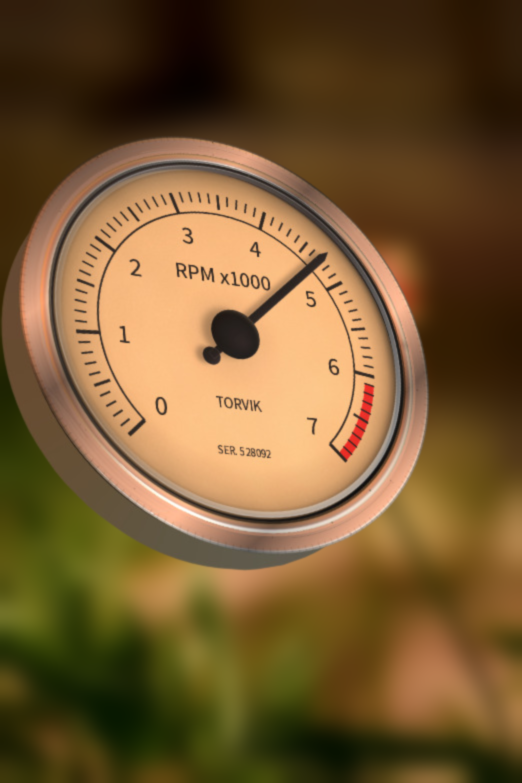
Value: 4700 rpm
